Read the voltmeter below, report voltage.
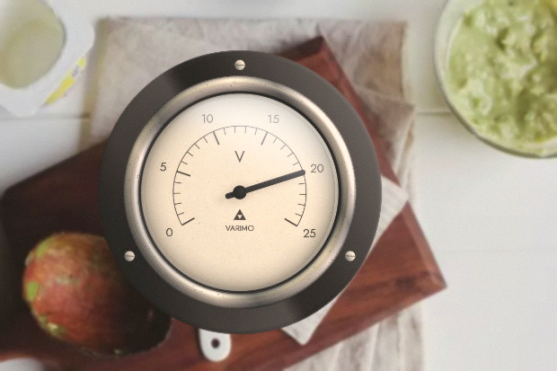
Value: 20 V
